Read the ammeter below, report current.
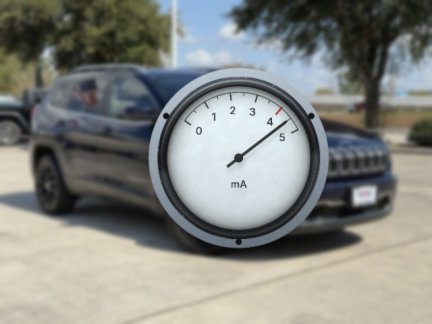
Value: 4.5 mA
